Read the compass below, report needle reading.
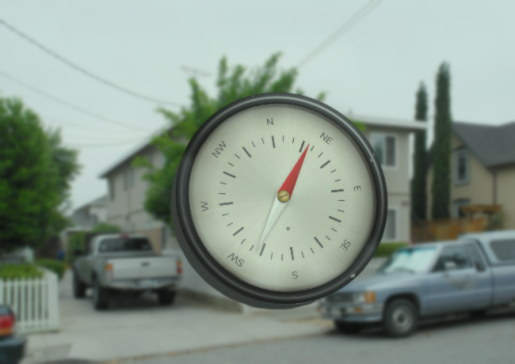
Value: 35 °
